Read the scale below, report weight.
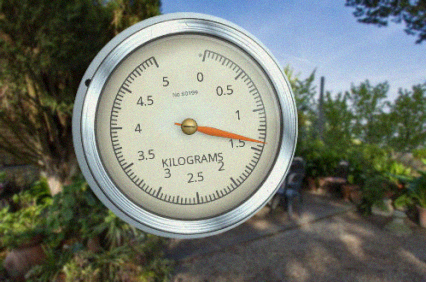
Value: 1.4 kg
